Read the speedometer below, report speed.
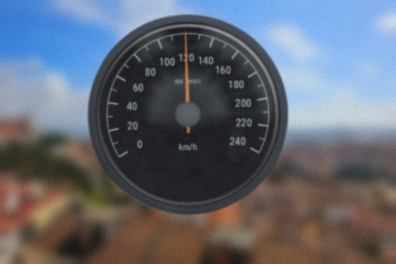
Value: 120 km/h
